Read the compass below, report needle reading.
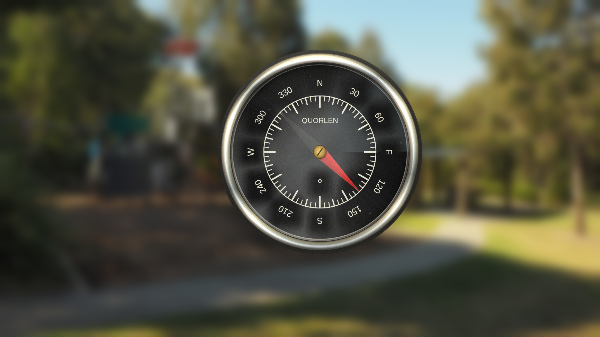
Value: 135 °
